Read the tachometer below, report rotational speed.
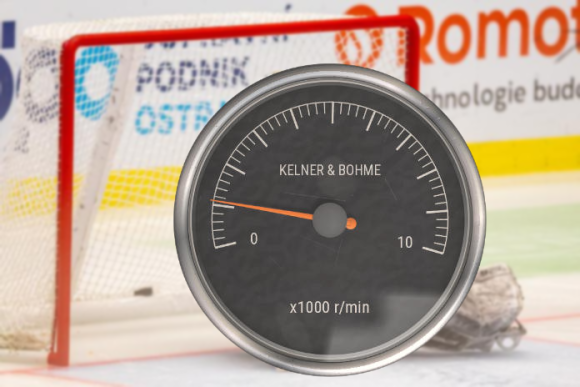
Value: 1100 rpm
